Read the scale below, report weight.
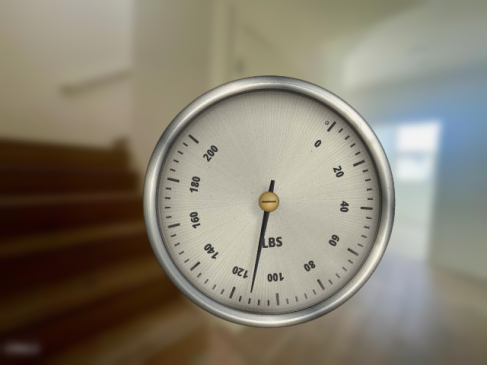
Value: 112 lb
